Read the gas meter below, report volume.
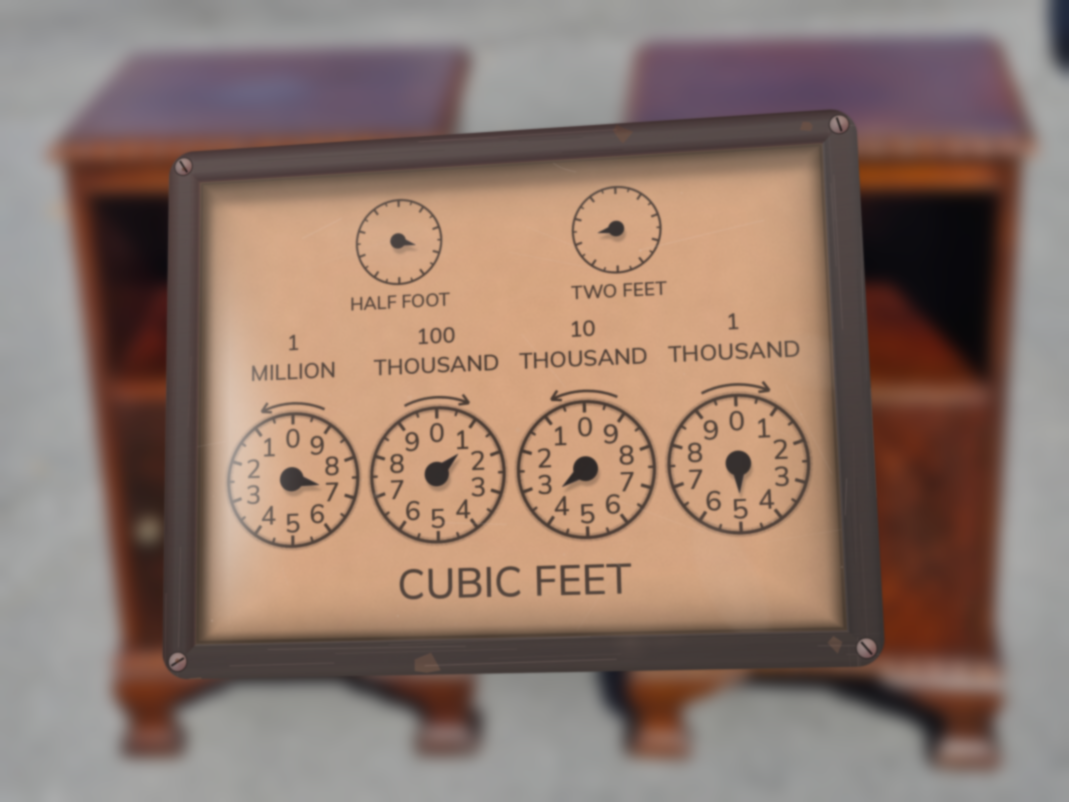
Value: 713500 ft³
